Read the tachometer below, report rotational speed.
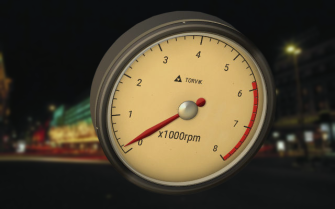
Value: 200 rpm
